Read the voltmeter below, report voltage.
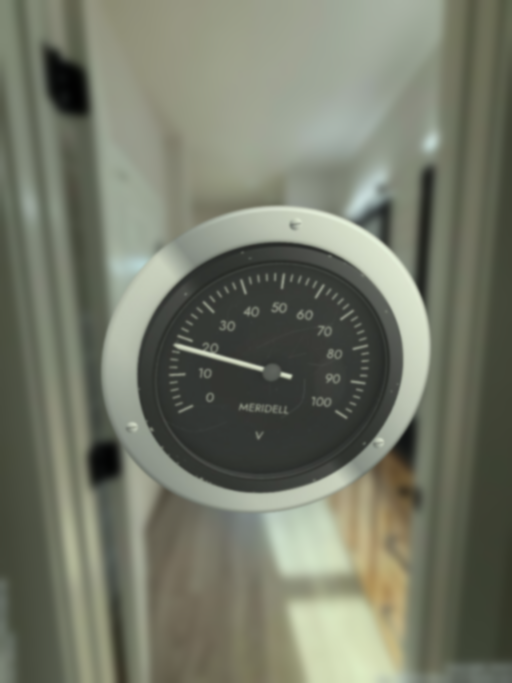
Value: 18 V
